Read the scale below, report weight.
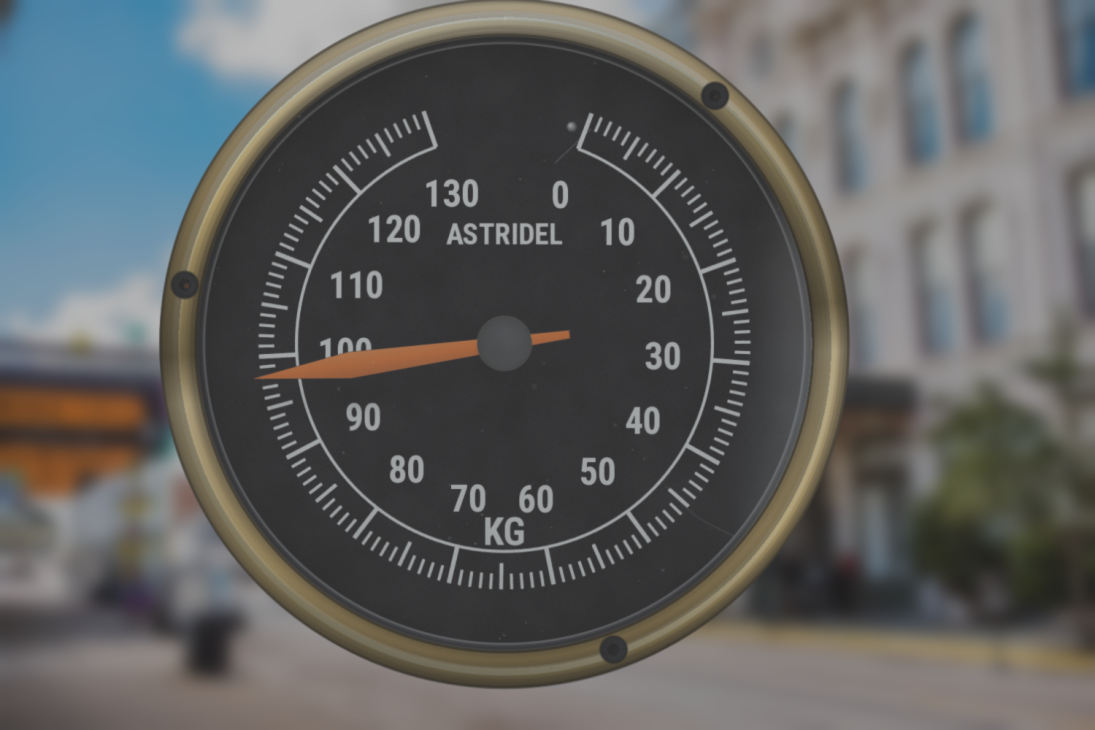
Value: 98 kg
